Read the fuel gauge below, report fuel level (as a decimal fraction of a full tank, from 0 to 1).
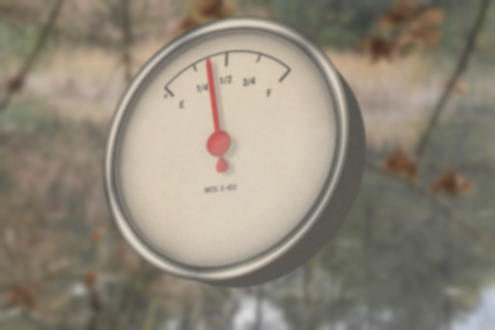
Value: 0.375
